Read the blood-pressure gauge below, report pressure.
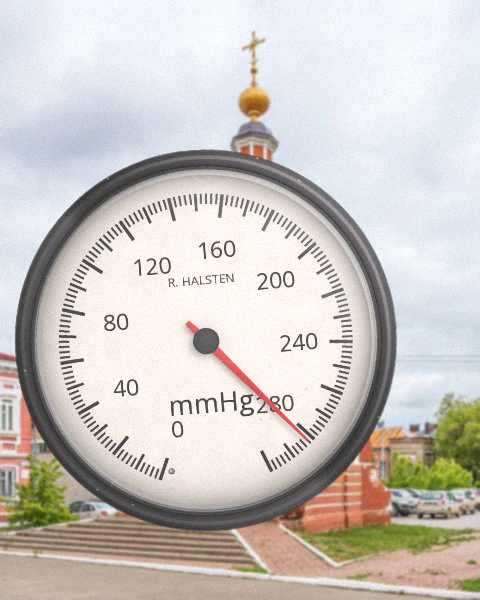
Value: 282 mmHg
